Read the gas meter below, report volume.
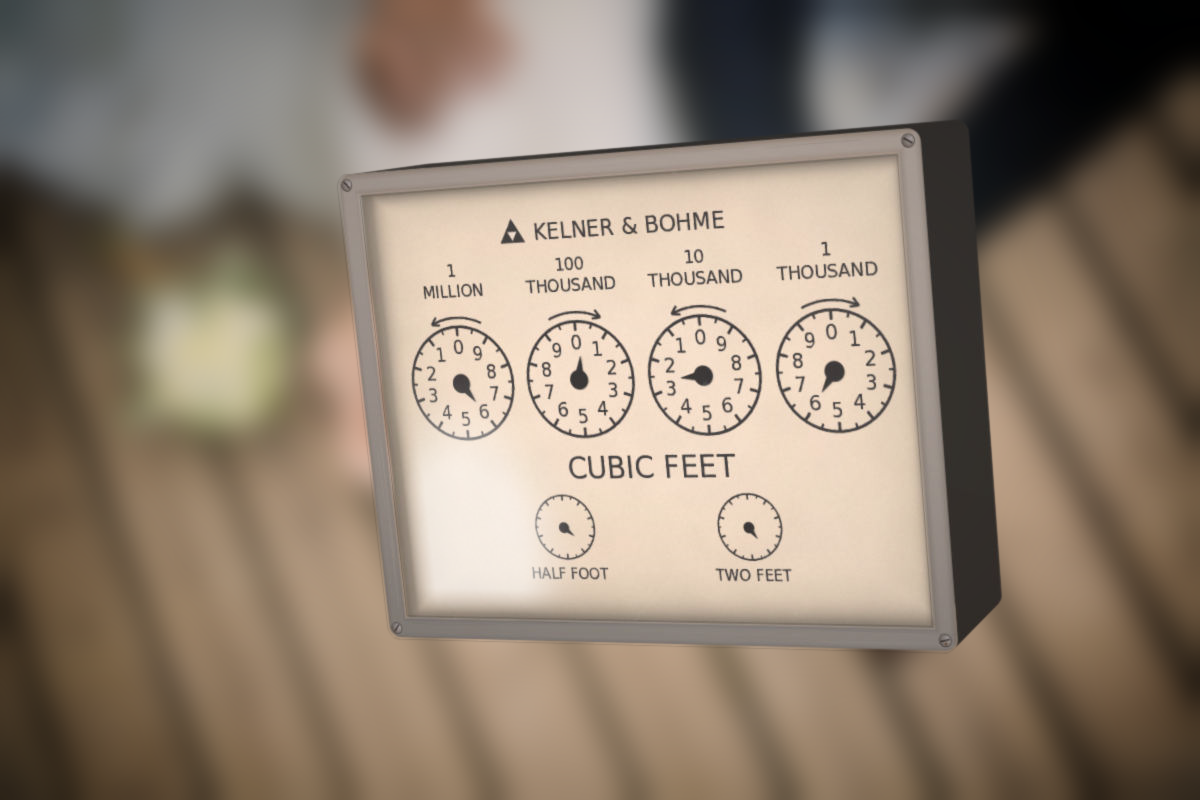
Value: 602600 ft³
